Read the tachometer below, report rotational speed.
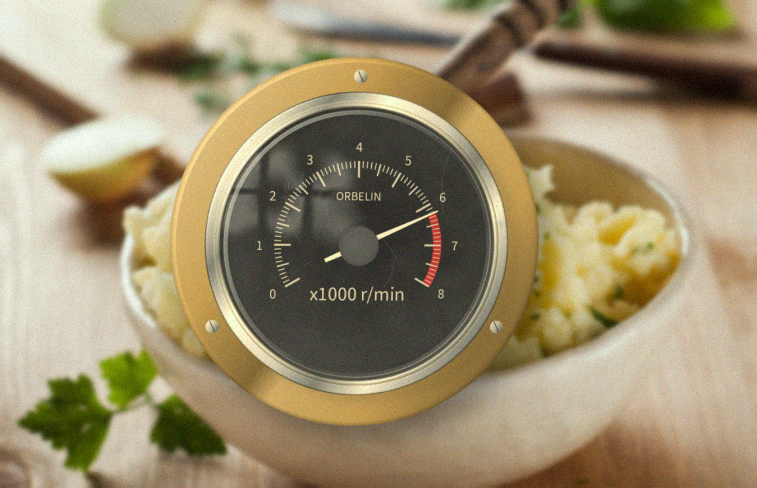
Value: 6200 rpm
